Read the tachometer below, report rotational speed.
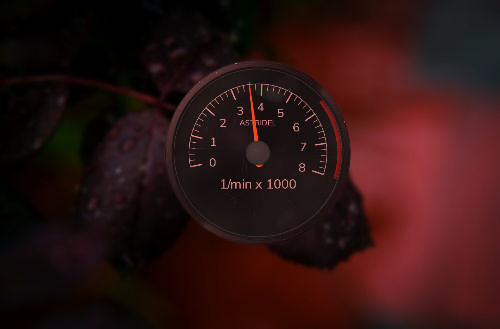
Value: 3600 rpm
